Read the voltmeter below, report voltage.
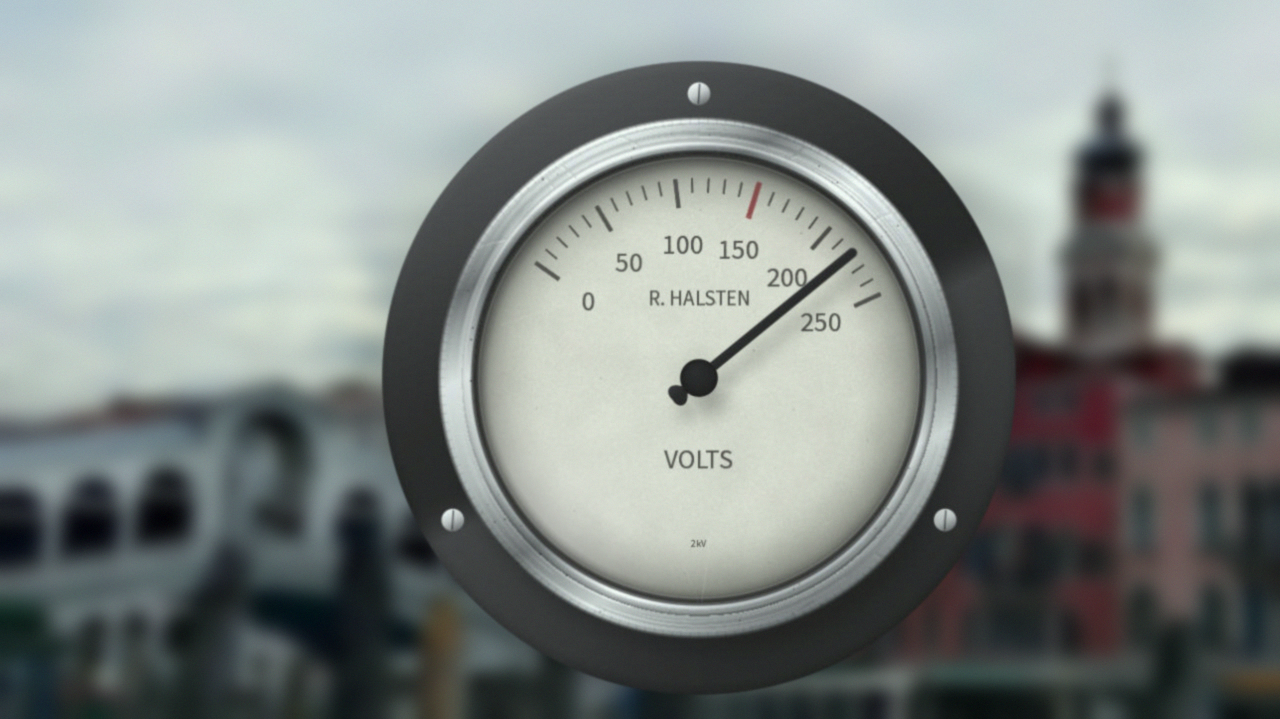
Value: 220 V
